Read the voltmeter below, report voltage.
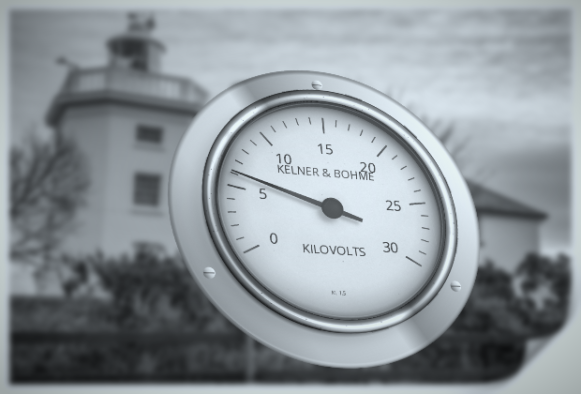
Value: 6 kV
